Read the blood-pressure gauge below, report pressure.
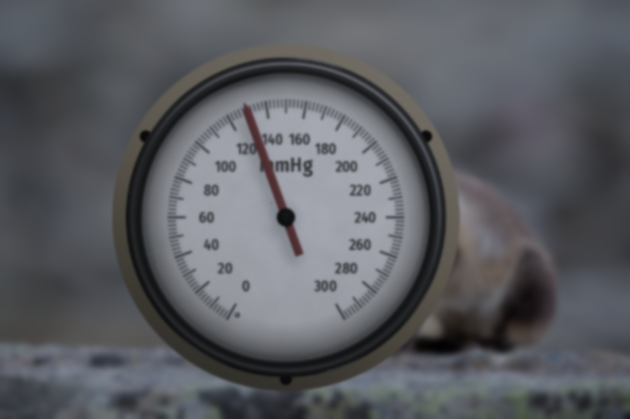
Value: 130 mmHg
